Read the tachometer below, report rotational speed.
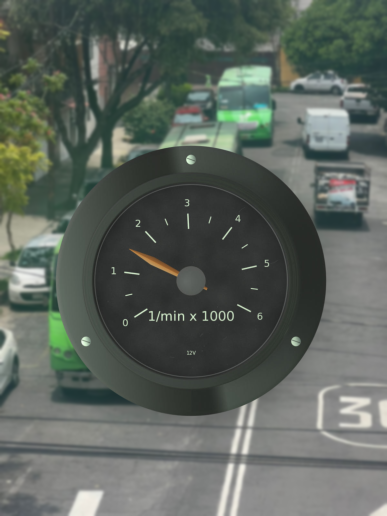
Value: 1500 rpm
